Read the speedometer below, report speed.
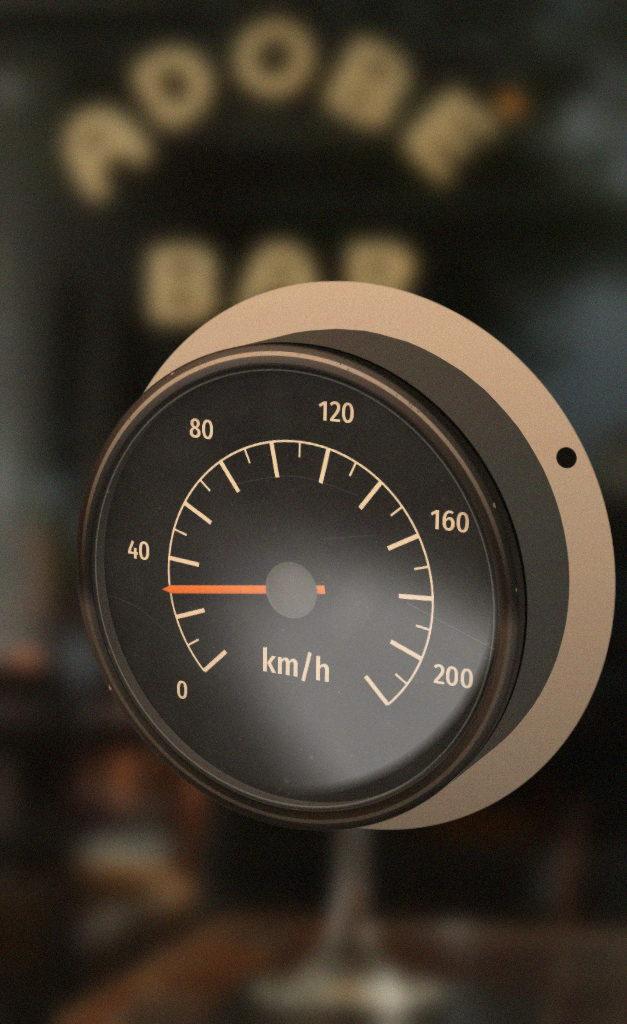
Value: 30 km/h
